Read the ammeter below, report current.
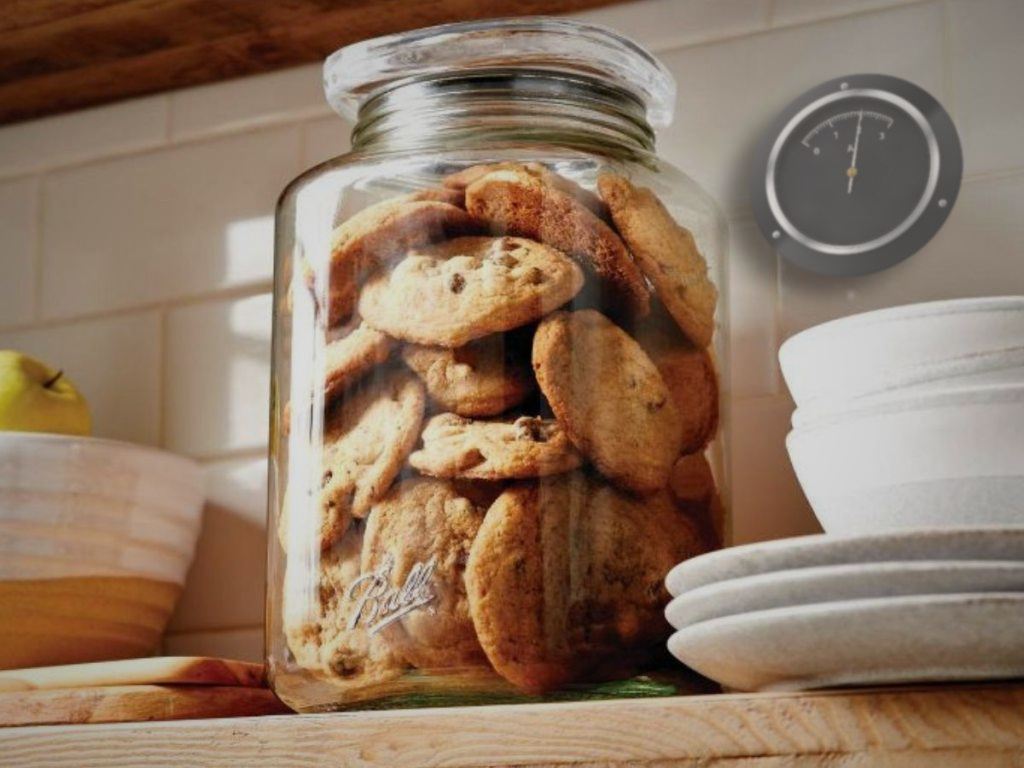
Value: 2 A
